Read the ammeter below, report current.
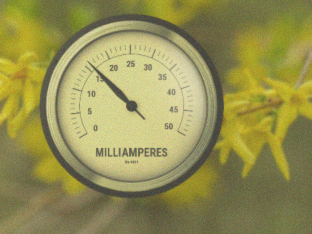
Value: 16 mA
